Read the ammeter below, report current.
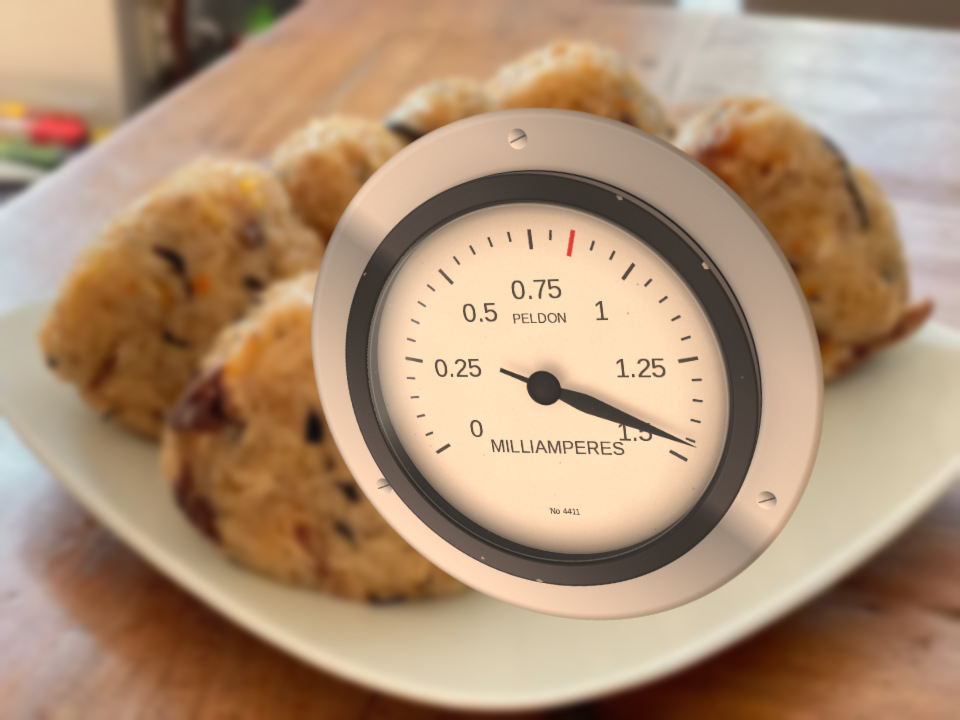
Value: 1.45 mA
